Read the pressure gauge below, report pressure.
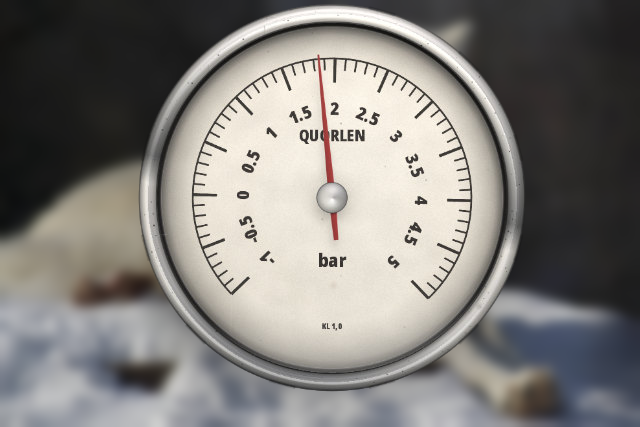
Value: 1.85 bar
